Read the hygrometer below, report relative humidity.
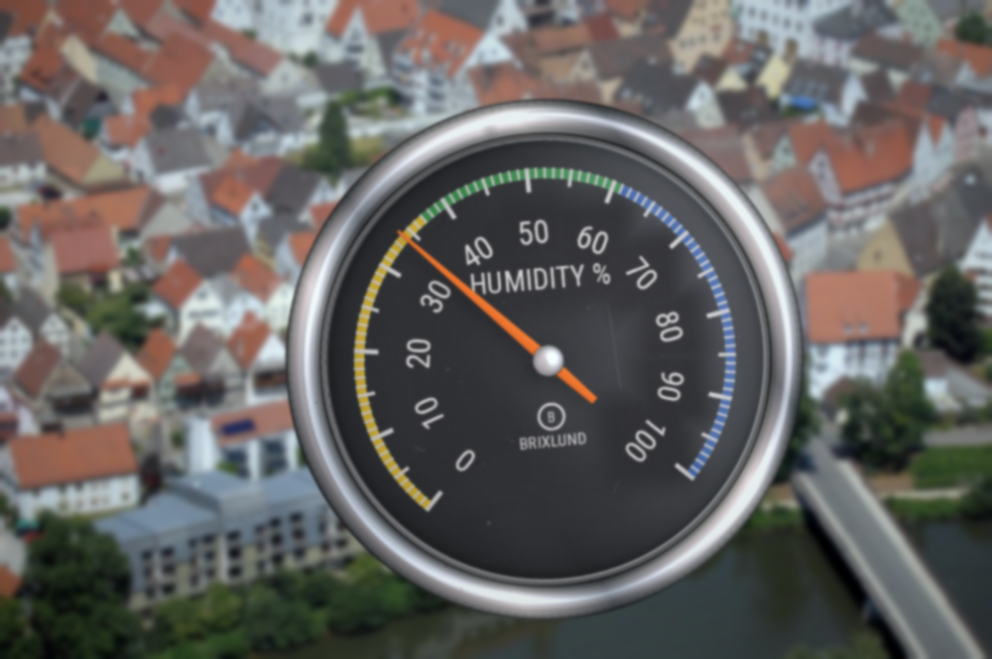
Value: 34 %
